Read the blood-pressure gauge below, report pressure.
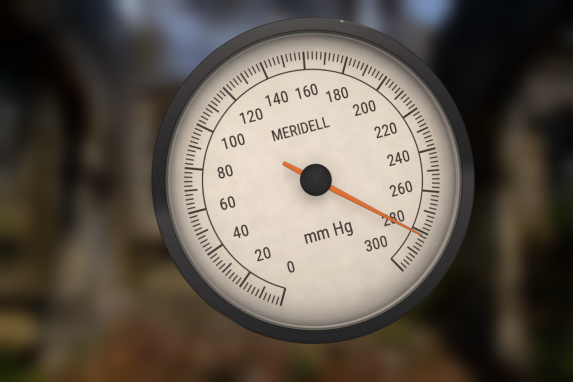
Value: 282 mmHg
